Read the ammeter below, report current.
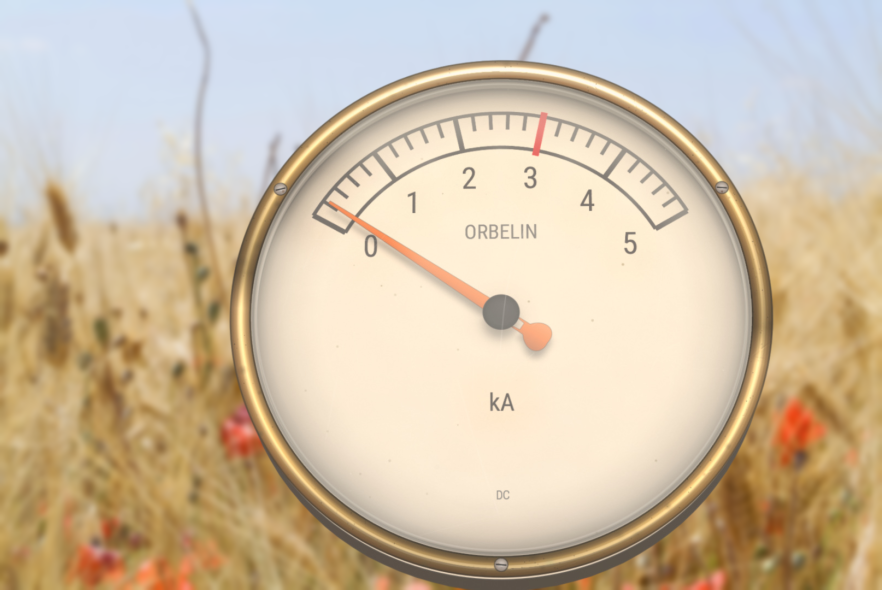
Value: 0.2 kA
